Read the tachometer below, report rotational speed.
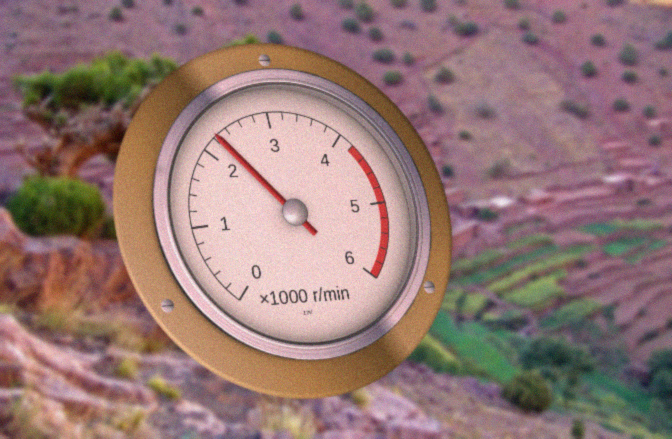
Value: 2200 rpm
